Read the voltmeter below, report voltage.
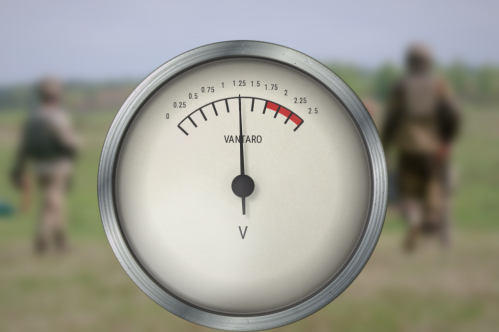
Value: 1.25 V
